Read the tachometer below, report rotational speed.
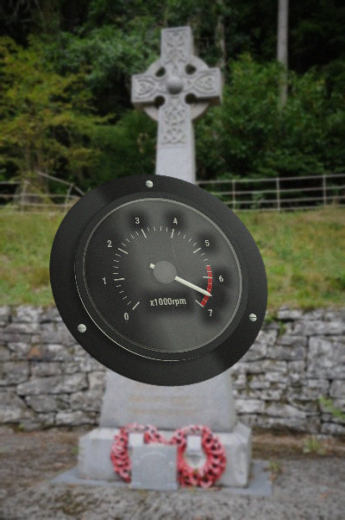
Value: 6600 rpm
